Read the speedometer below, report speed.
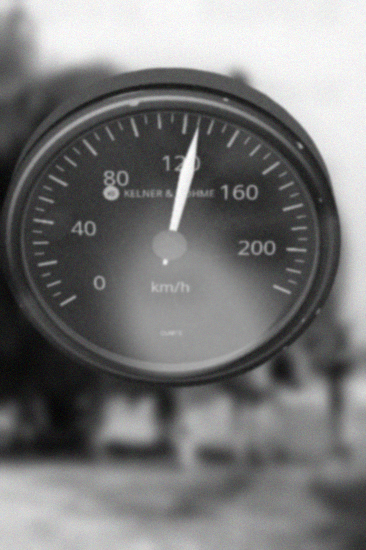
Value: 125 km/h
